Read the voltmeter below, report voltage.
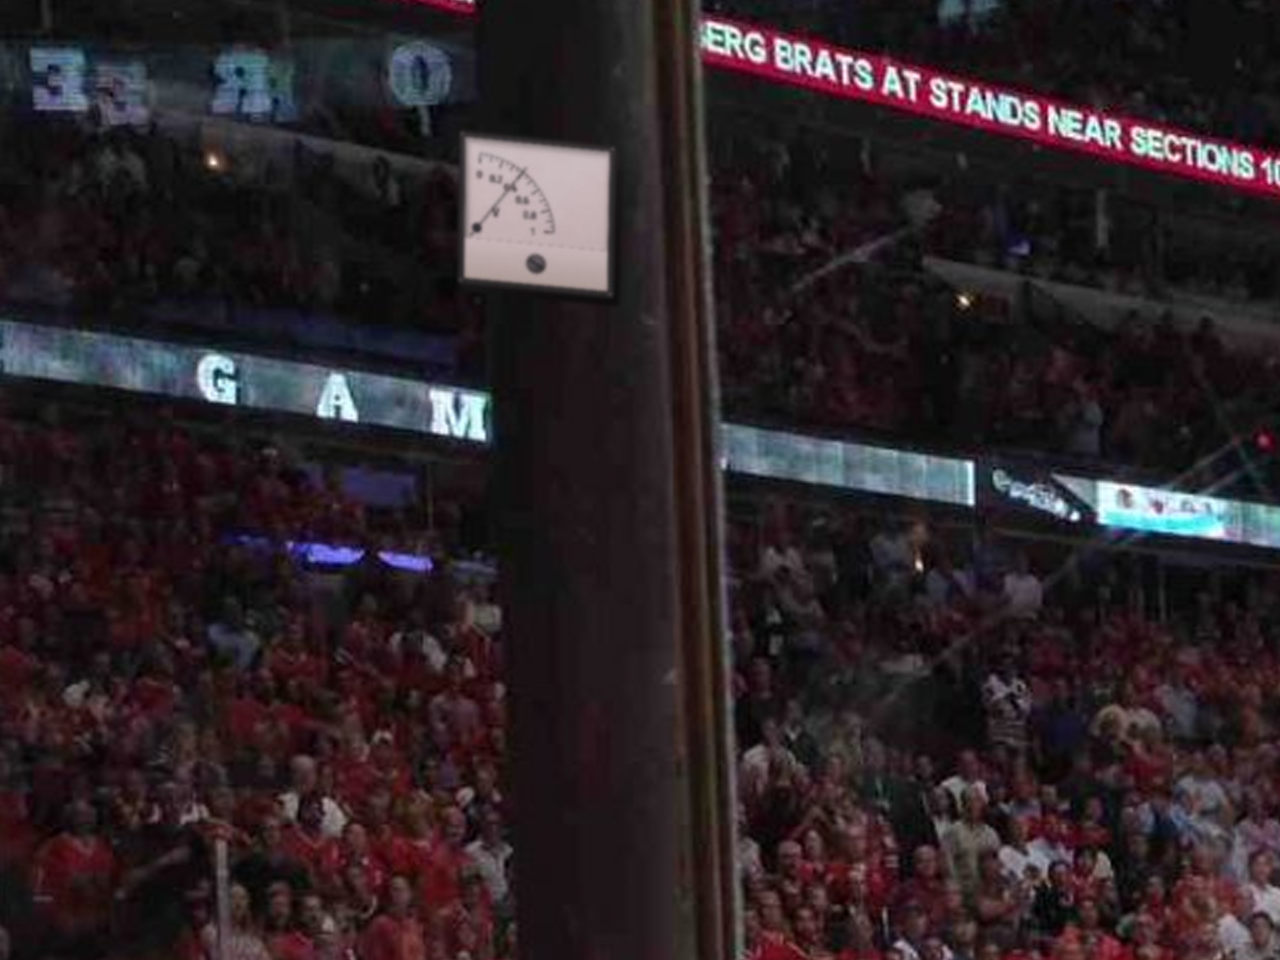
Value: 0.4 V
